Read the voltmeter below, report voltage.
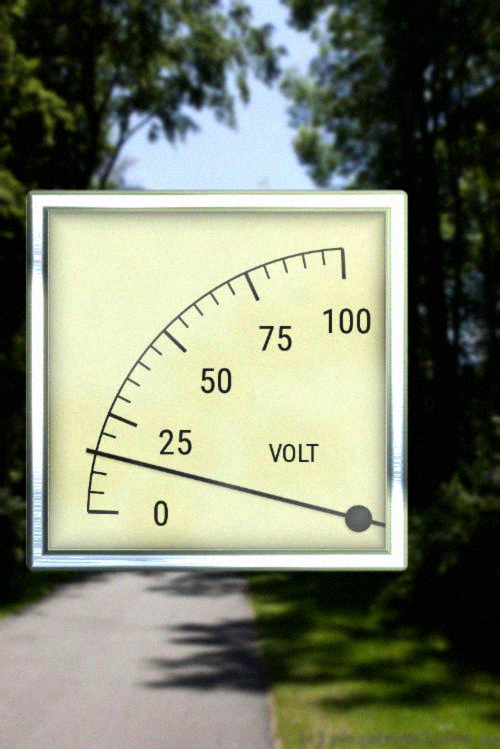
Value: 15 V
